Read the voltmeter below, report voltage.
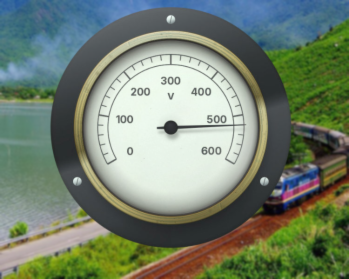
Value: 520 V
